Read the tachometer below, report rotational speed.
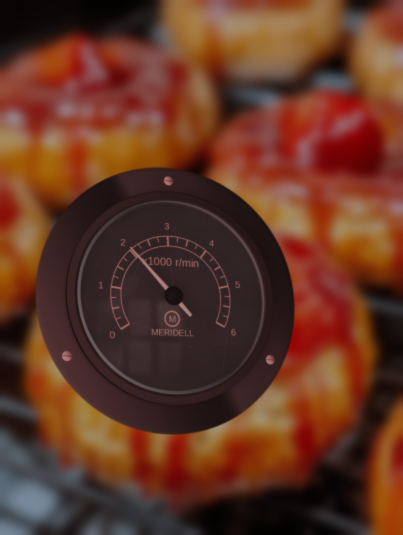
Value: 2000 rpm
